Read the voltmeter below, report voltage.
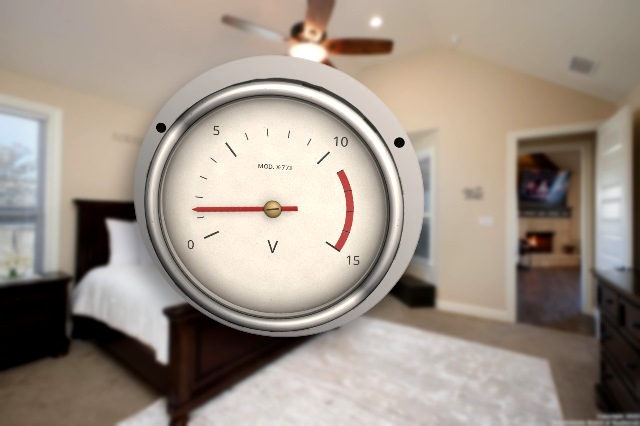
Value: 1.5 V
